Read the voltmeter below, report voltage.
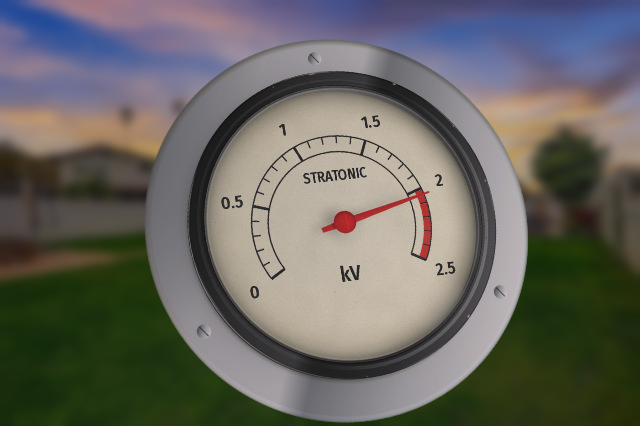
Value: 2.05 kV
